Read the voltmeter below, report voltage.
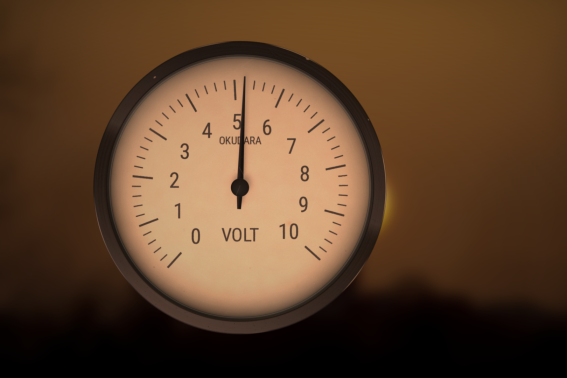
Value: 5.2 V
